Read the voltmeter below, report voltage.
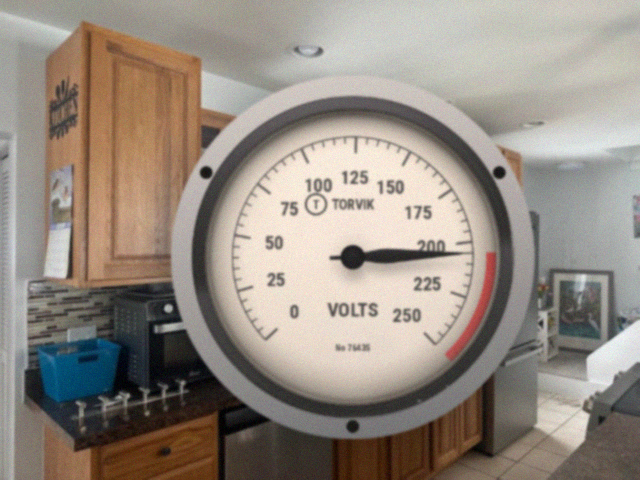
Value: 205 V
